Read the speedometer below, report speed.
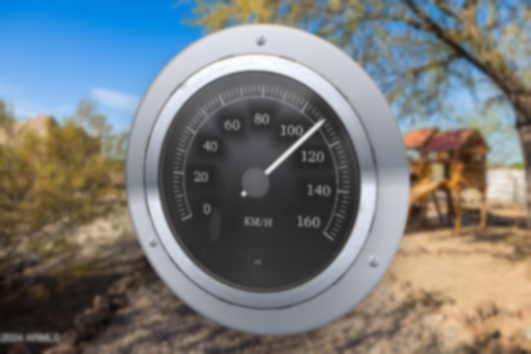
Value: 110 km/h
